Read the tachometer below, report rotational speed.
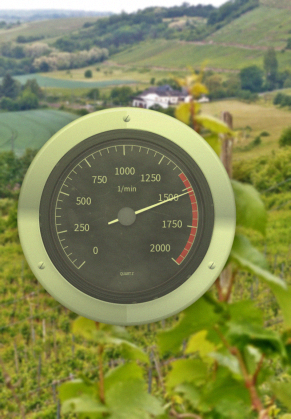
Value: 1525 rpm
